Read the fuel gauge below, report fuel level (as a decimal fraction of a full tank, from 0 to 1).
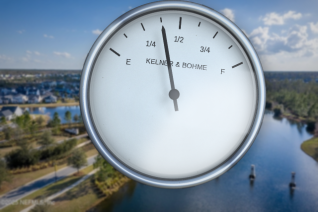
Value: 0.375
